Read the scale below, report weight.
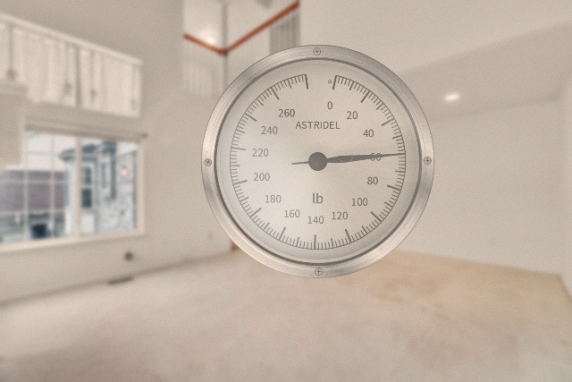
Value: 60 lb
